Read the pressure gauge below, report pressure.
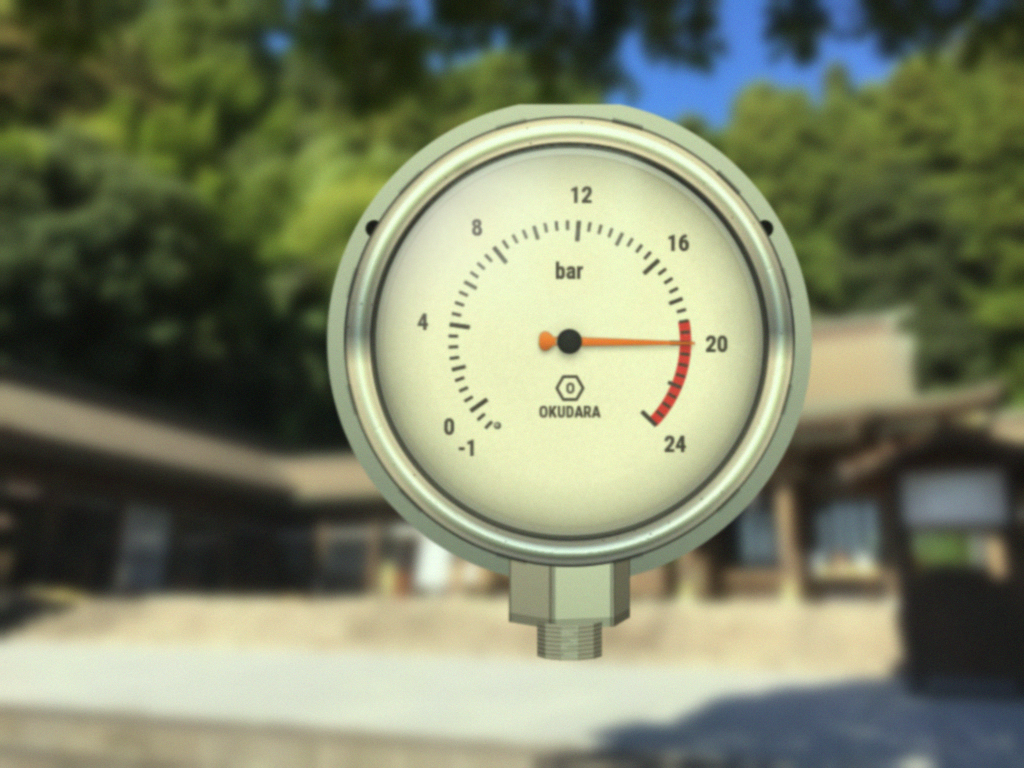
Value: 20 bar
